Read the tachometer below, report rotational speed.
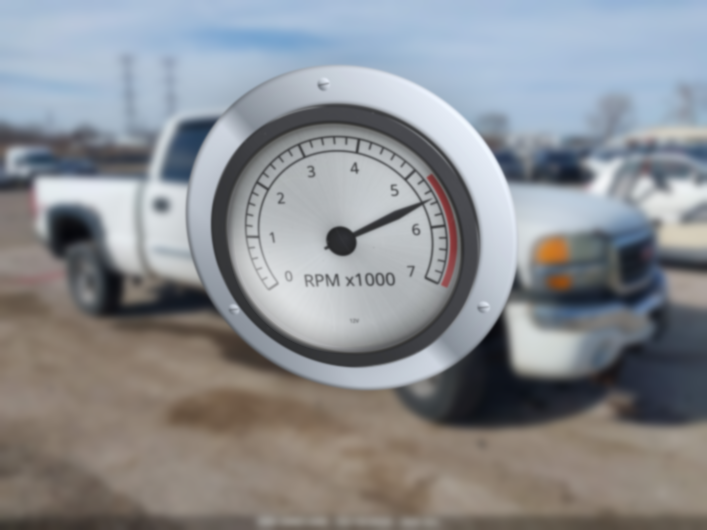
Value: 5500 rpm
